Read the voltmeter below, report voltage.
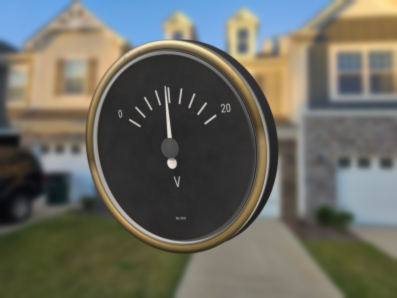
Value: 10 V
